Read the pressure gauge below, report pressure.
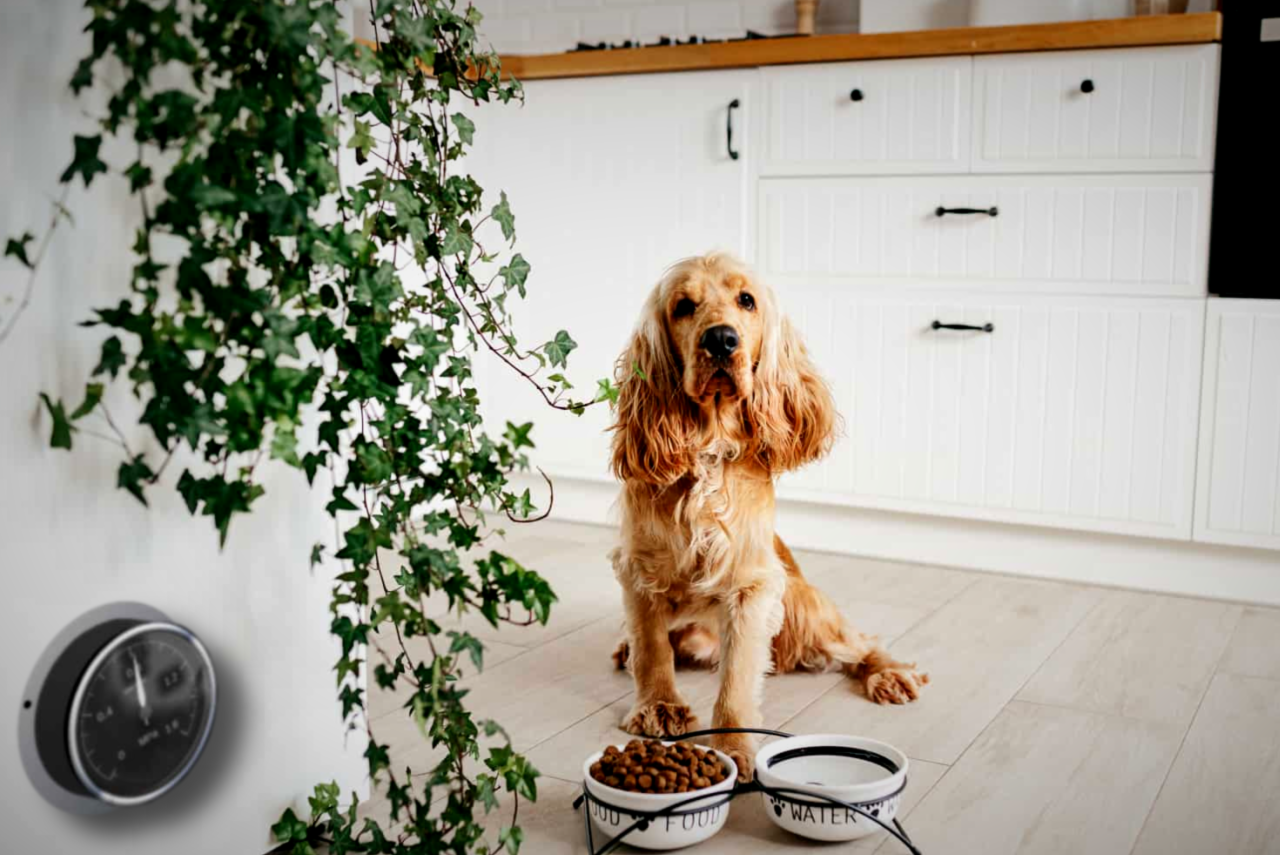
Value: 0.8 MPa
